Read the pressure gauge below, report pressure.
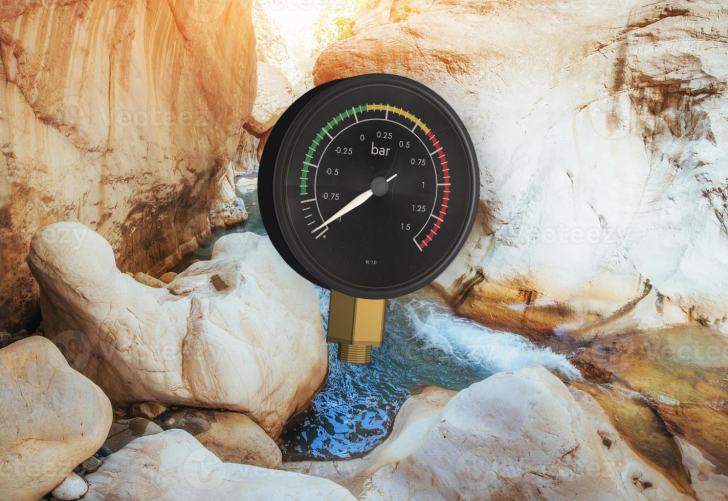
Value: -0.95 bar
